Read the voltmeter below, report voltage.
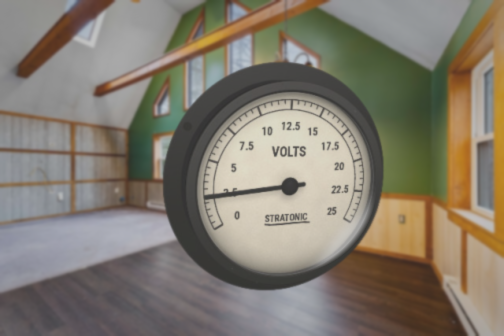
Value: 2.5 V
